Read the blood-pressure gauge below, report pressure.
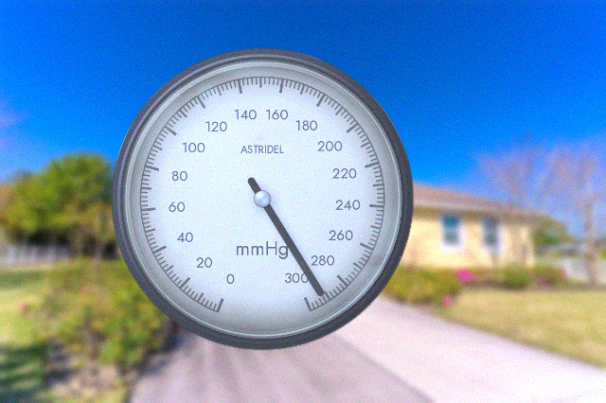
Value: 292 mmHg
